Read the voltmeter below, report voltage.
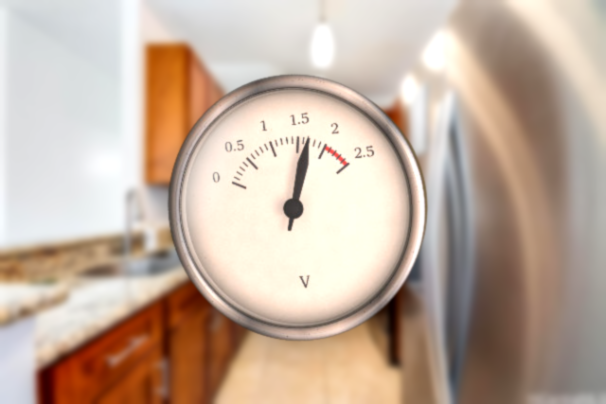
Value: 1.7 V
